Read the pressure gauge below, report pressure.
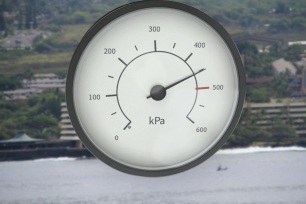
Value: 450 kPa
